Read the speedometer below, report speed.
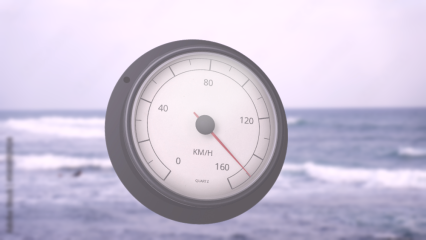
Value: 150 km/h
